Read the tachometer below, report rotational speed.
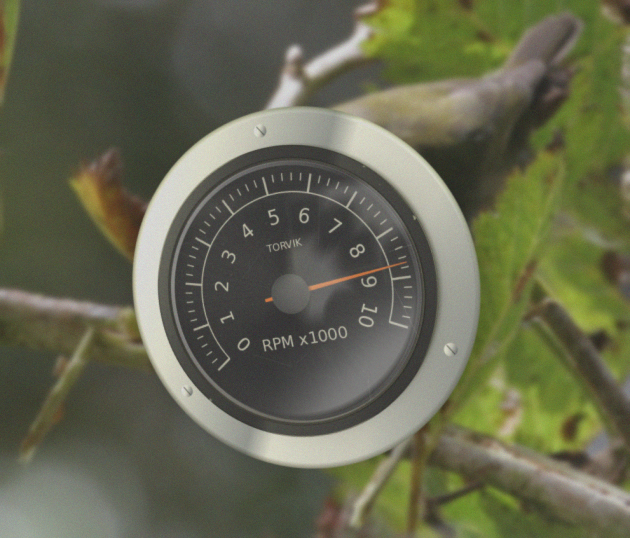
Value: 8700 rpm
